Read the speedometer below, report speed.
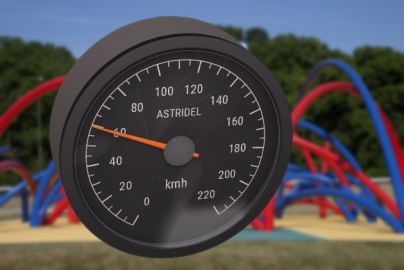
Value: 60 km/h
